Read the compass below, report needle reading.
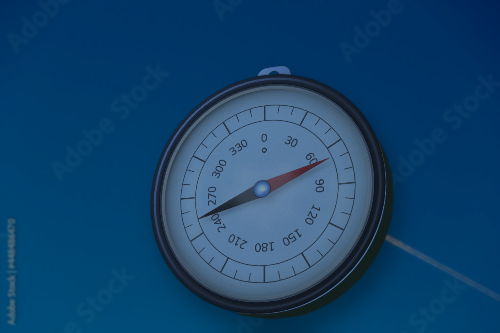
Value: 70 °
